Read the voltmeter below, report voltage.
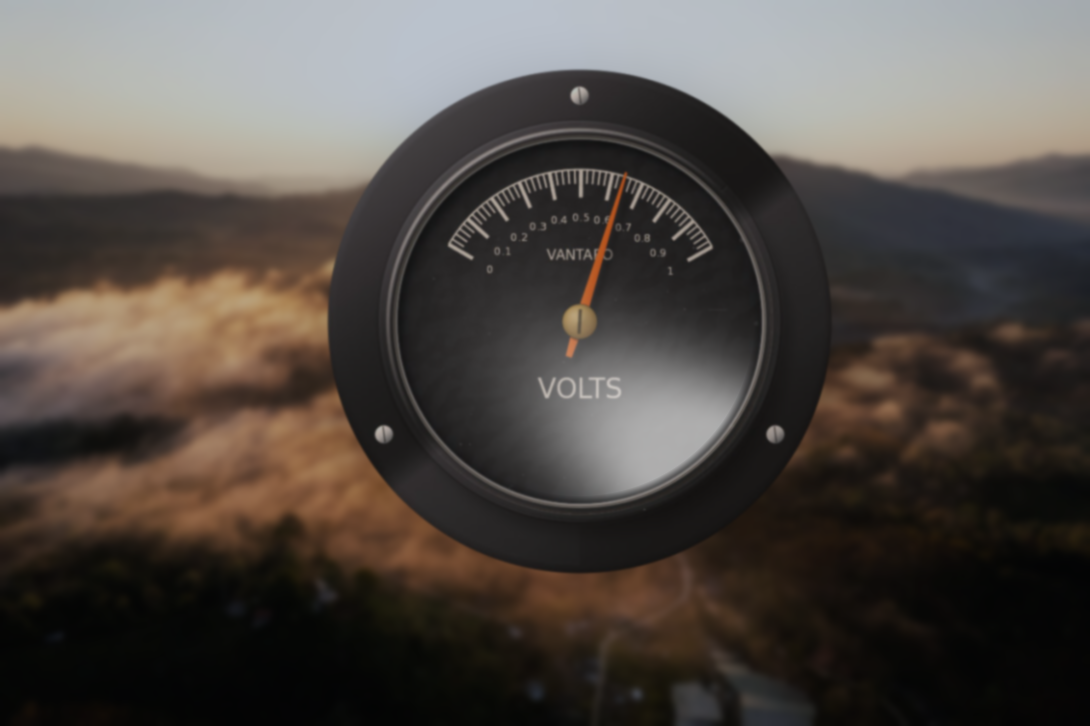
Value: 0.64 V
